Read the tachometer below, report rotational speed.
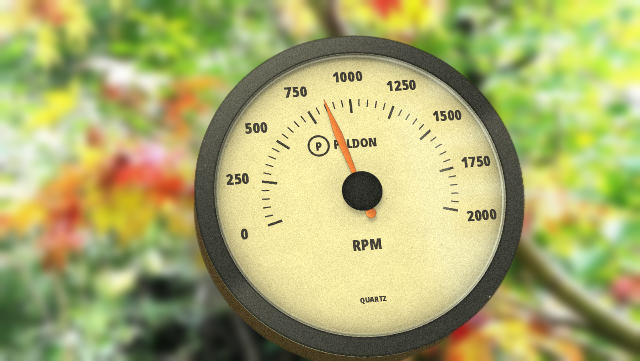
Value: 850 rpm
